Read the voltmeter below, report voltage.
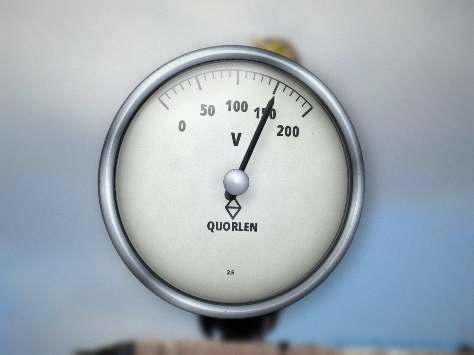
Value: 150 V
